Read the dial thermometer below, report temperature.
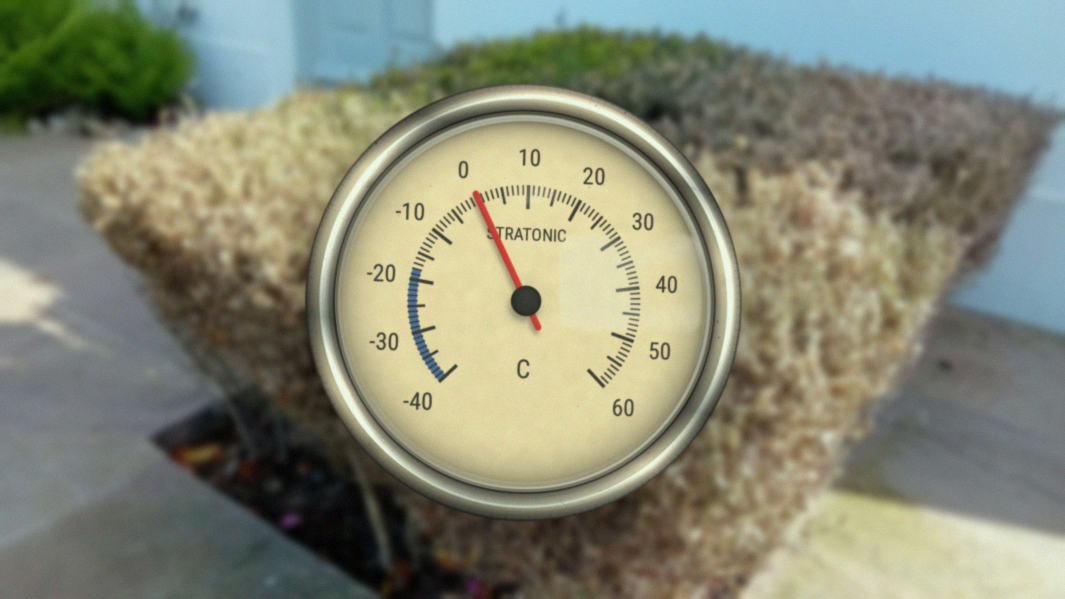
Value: 0 °C
